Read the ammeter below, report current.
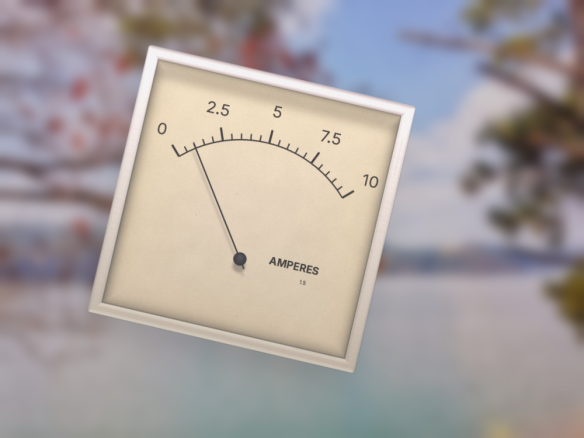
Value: 1 A
